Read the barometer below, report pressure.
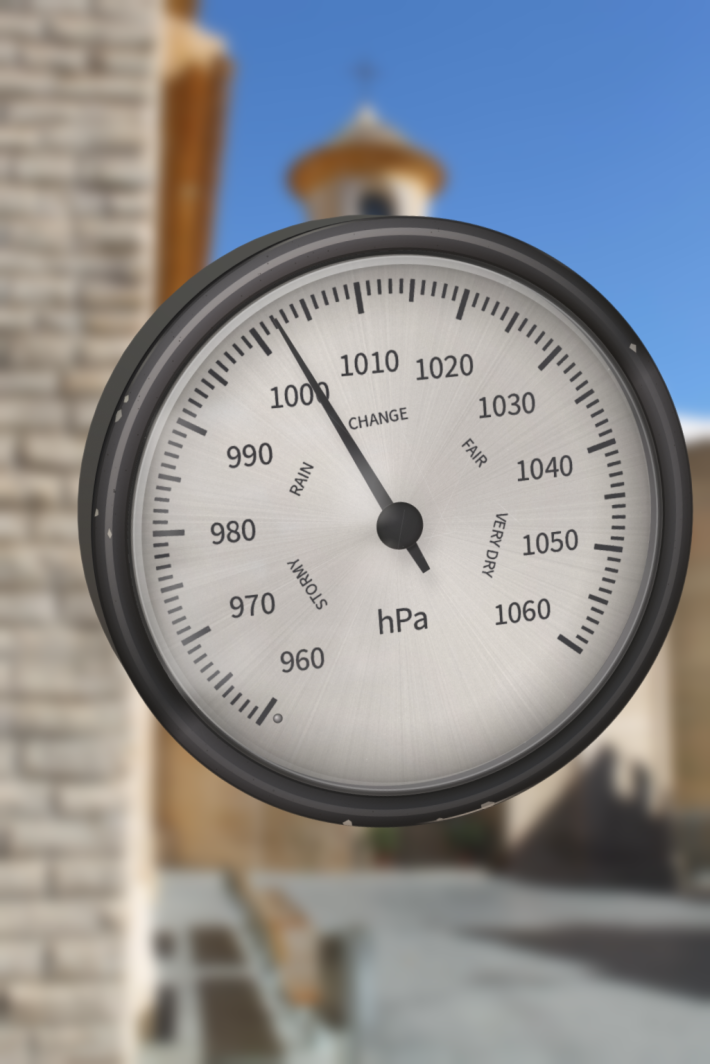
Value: 1002 hPa
